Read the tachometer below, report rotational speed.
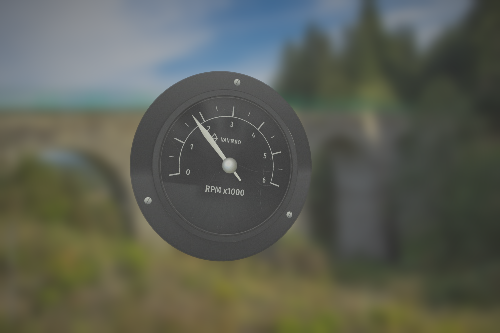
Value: 1750 rpm
